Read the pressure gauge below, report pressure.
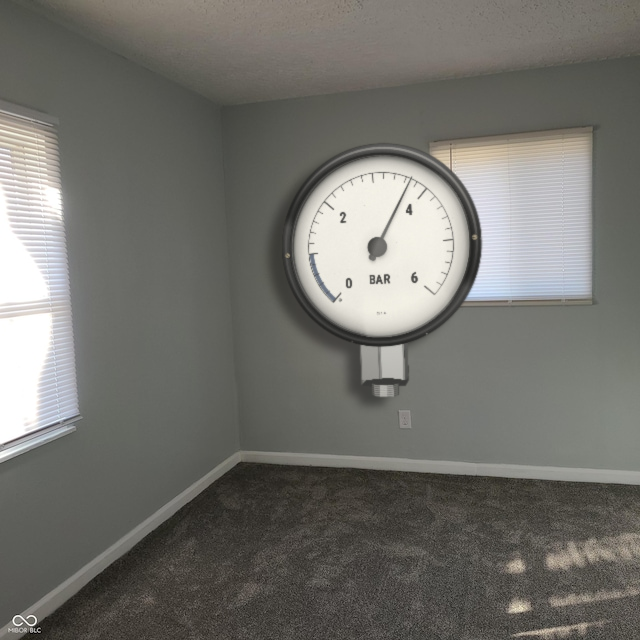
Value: 3.7 bar
